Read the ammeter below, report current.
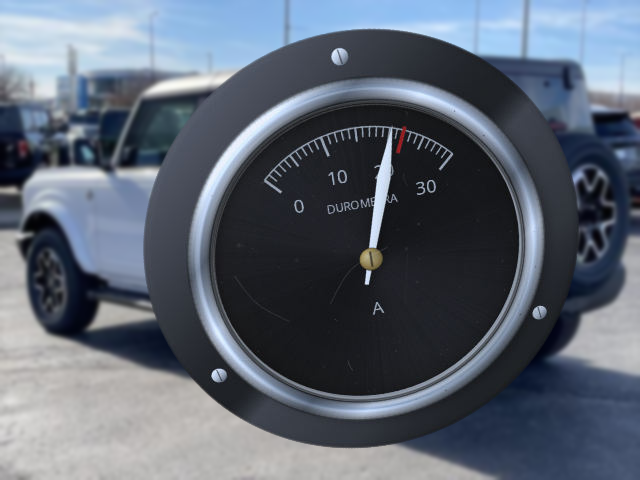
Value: 20 A
